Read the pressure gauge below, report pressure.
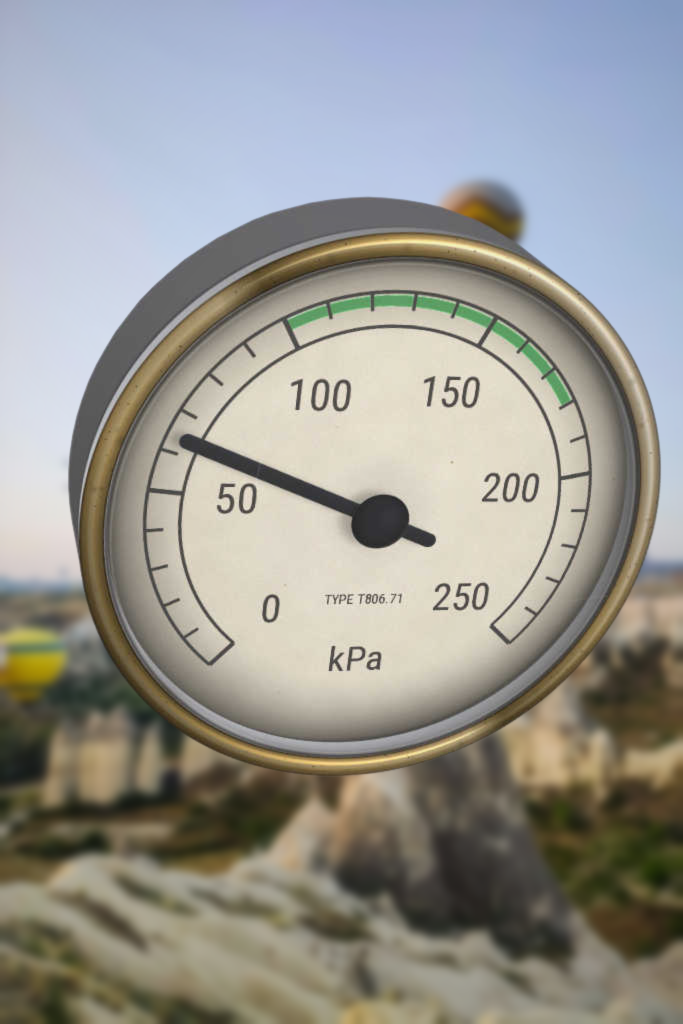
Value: 65 kPa
